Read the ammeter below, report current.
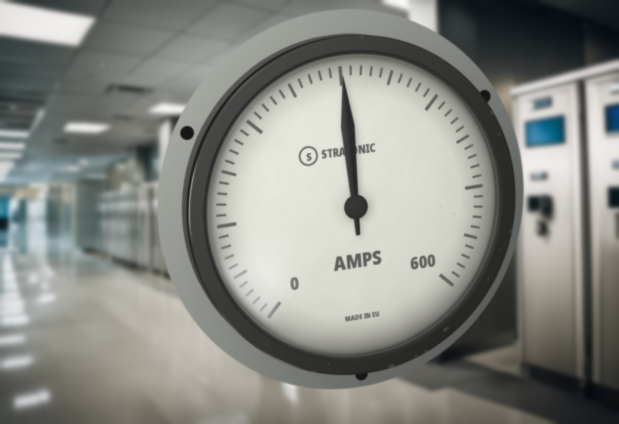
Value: 300 A
